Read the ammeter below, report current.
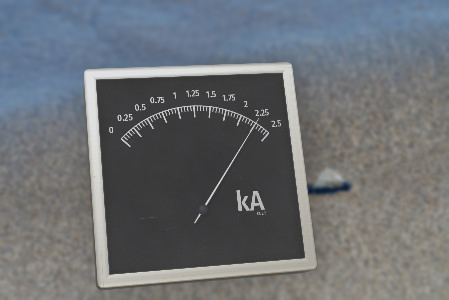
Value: 2.25 kA
